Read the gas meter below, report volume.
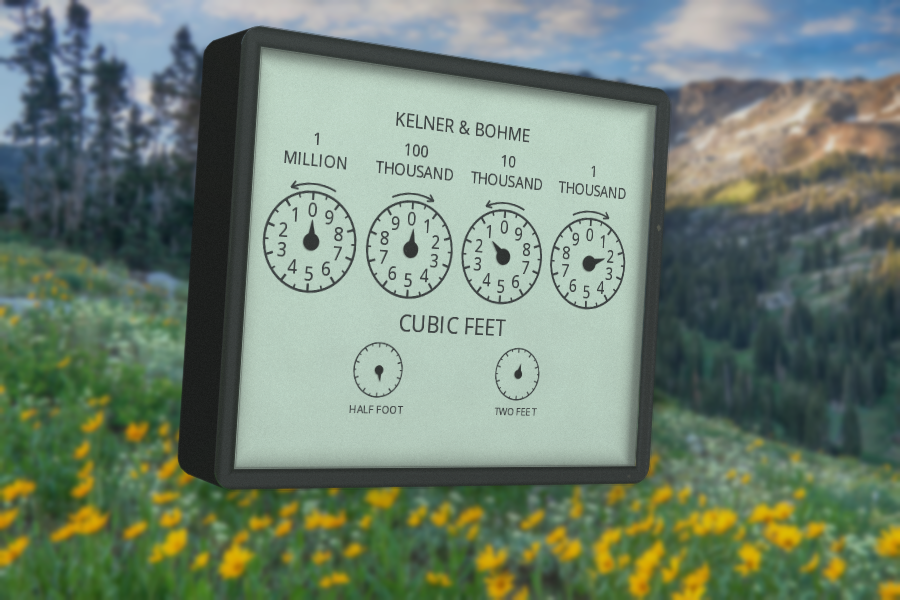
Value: 1200 ft³
